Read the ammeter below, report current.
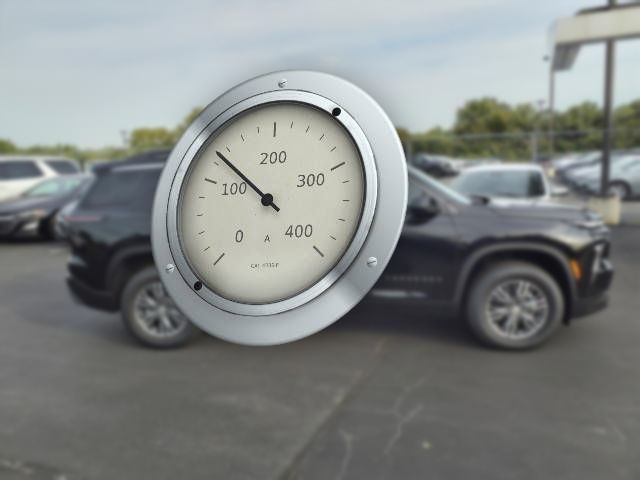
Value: 130 A
